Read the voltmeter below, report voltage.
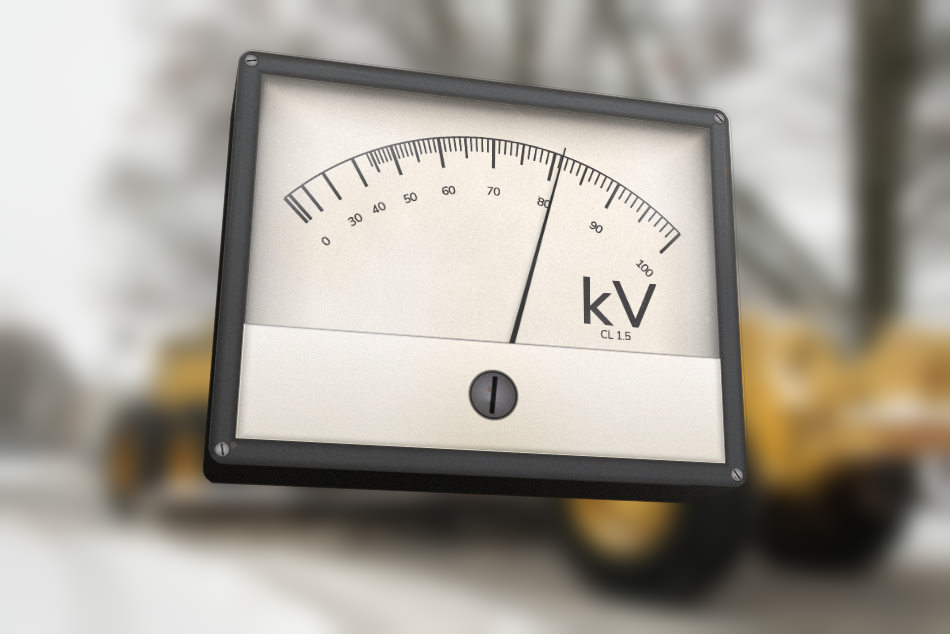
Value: 81 kV
